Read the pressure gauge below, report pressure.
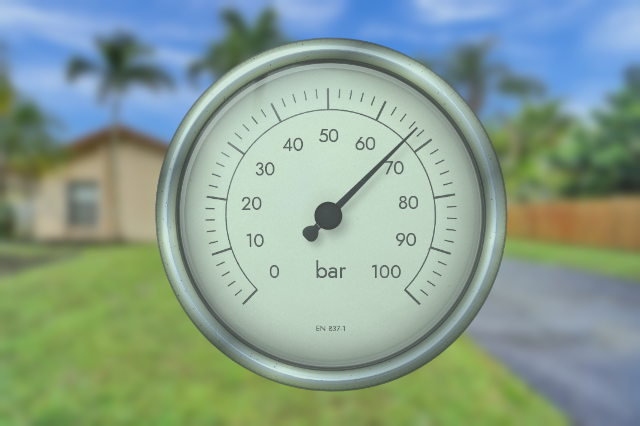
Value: 67 bar
